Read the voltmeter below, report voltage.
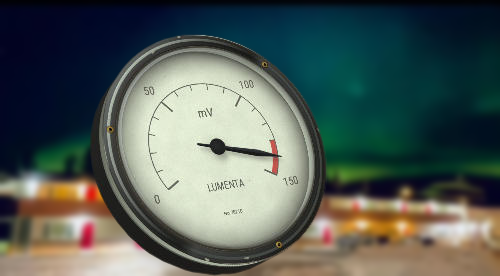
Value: 140 mV
